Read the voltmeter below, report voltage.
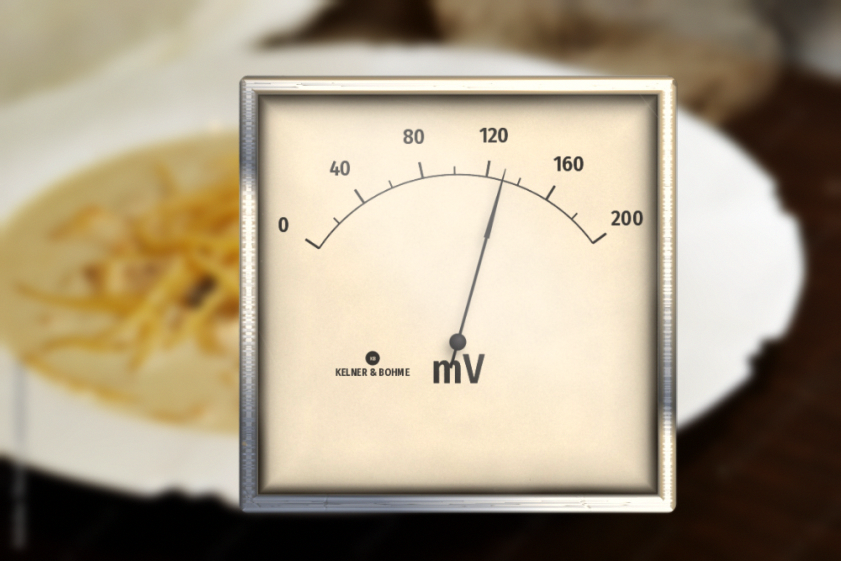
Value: 130 mV
